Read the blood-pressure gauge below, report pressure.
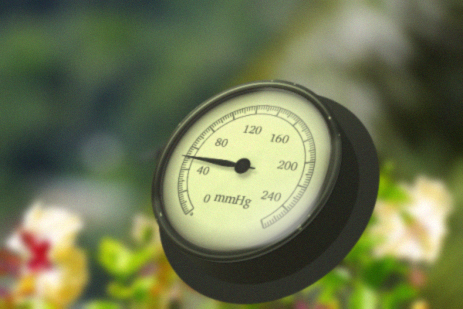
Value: 50 mmHg
